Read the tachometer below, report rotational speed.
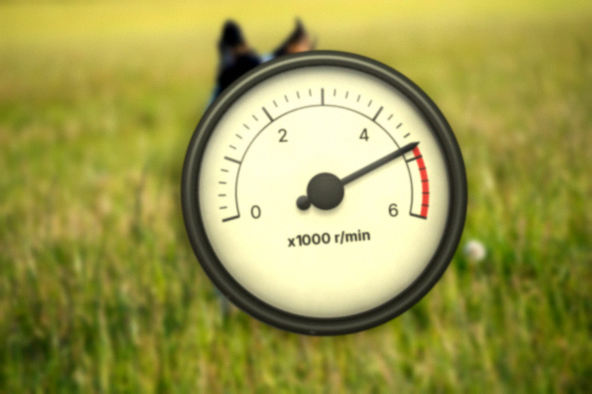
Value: 4800 rpm
